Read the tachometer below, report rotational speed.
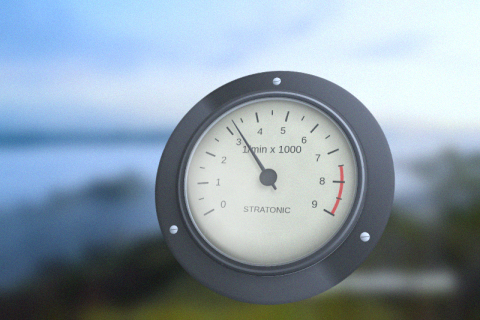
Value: 3250 rpm
